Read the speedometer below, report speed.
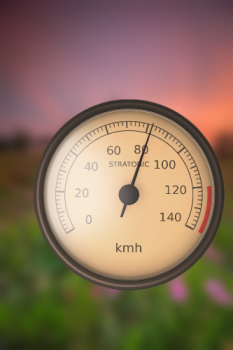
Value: 82 km/h
